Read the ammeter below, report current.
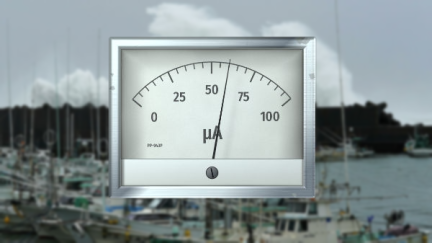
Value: 60 µA
